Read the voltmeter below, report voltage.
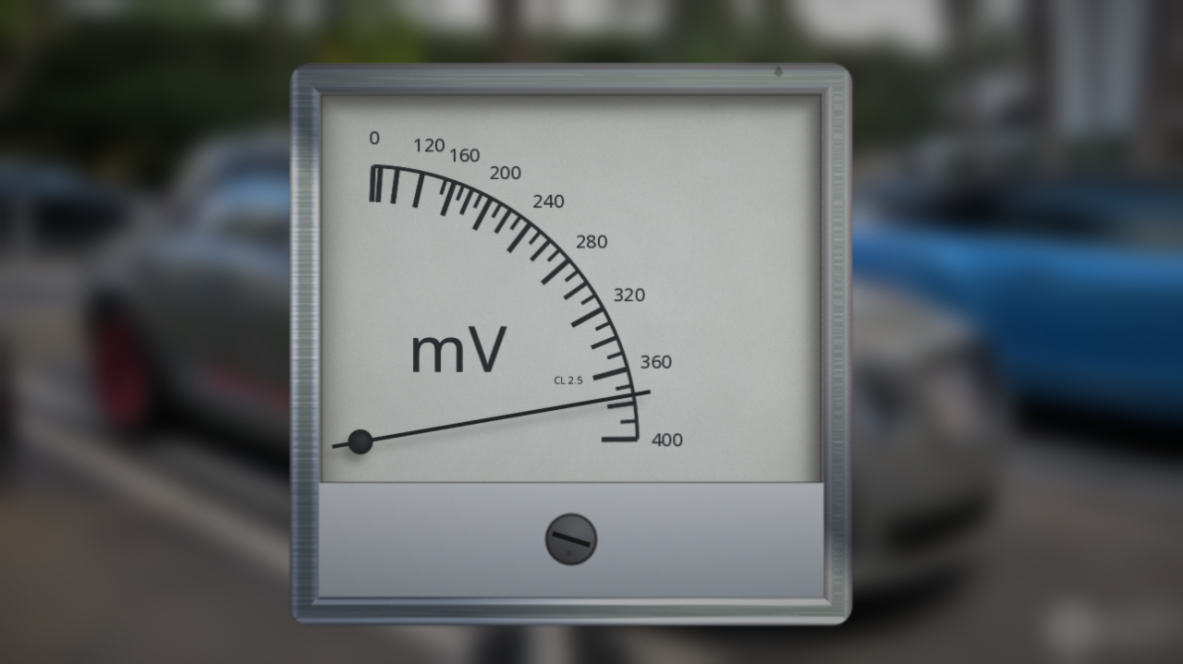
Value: 375 mV
